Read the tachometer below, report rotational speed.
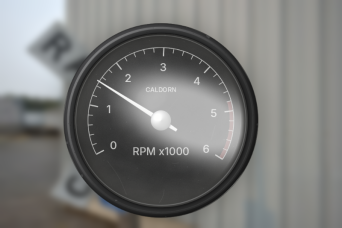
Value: 1500 rpm
